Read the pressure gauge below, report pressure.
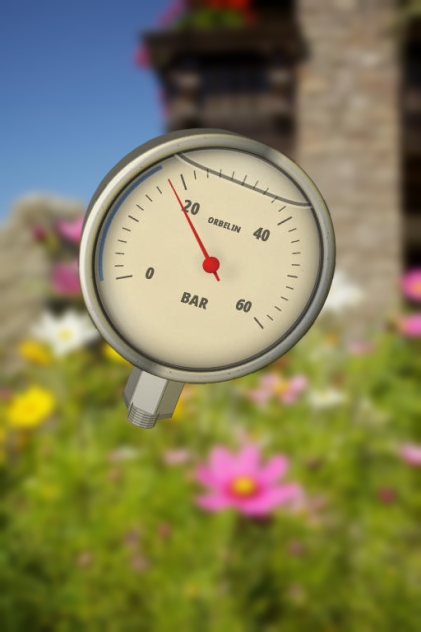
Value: 18 bar
